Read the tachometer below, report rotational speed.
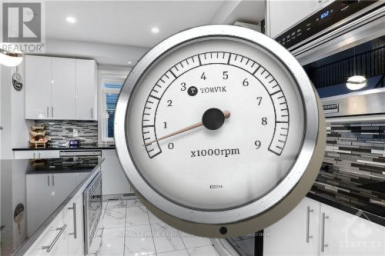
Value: 400 rpm
